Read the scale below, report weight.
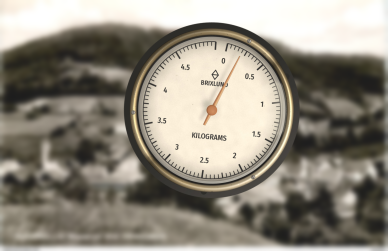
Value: 0.2 kg
